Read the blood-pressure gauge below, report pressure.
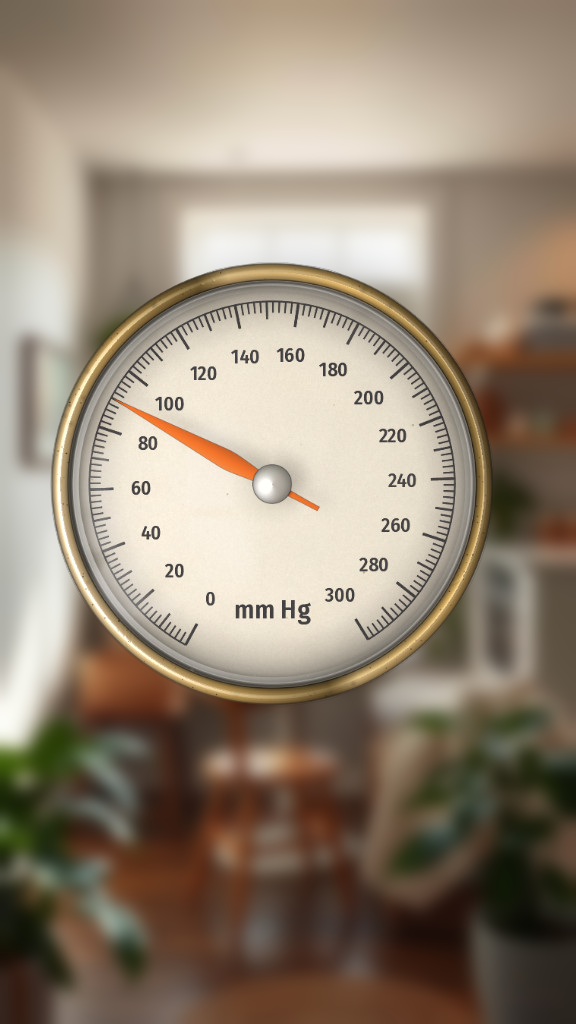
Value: 90 mmHg
